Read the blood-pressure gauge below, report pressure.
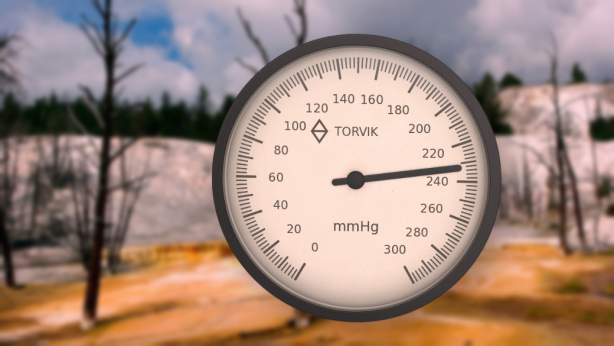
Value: 232 mmHg
